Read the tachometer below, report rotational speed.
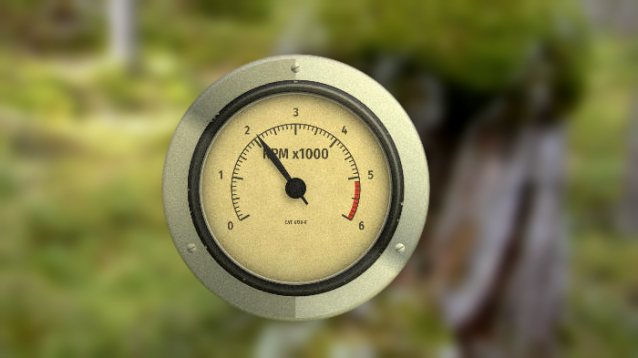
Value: 2100 rpm
